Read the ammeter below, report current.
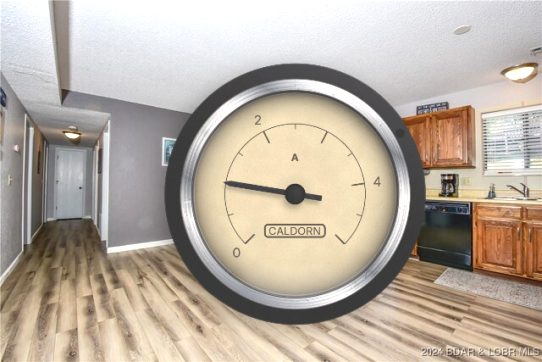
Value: 1 A
